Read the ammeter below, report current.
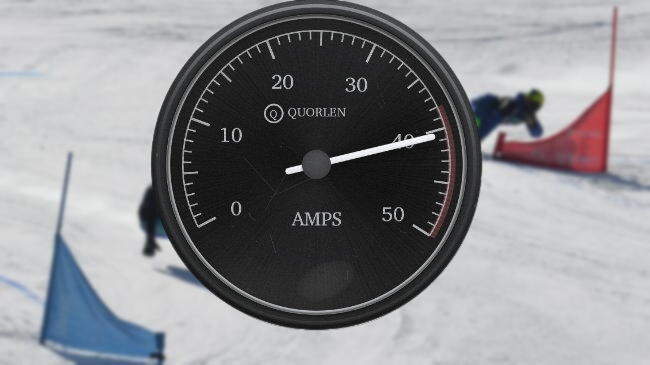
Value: 40.5 A
